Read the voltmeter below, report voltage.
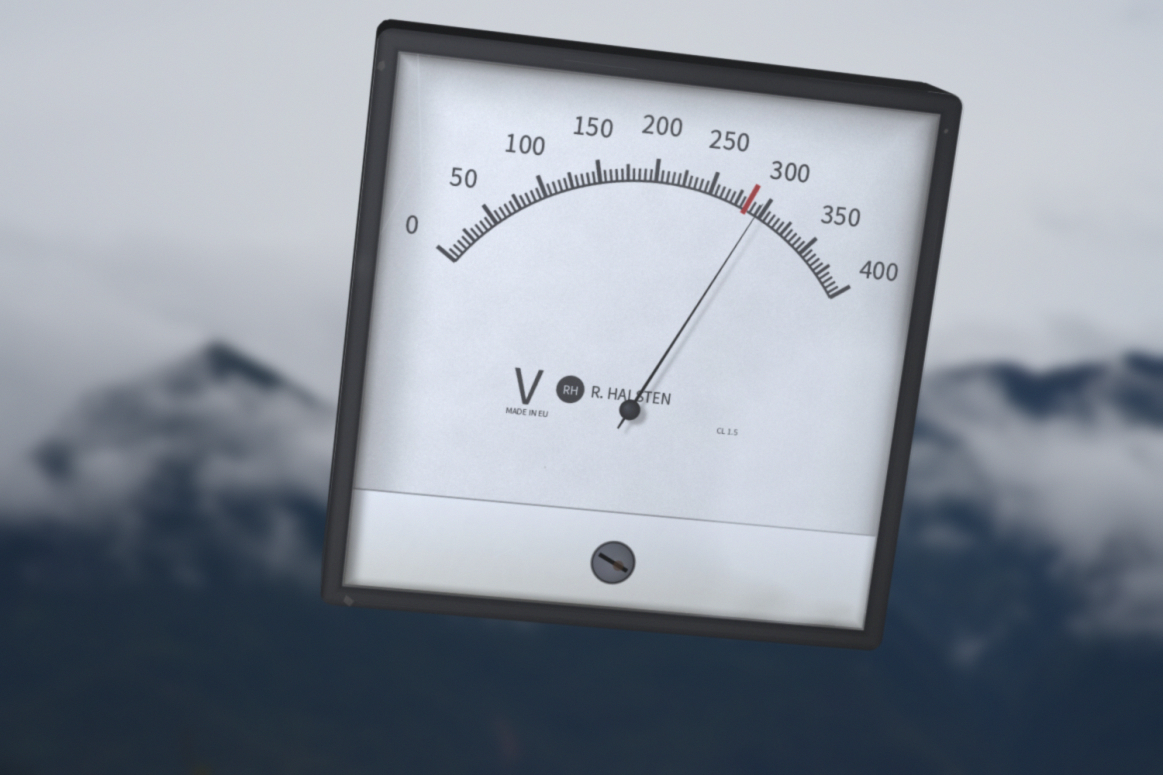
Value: 295 V
